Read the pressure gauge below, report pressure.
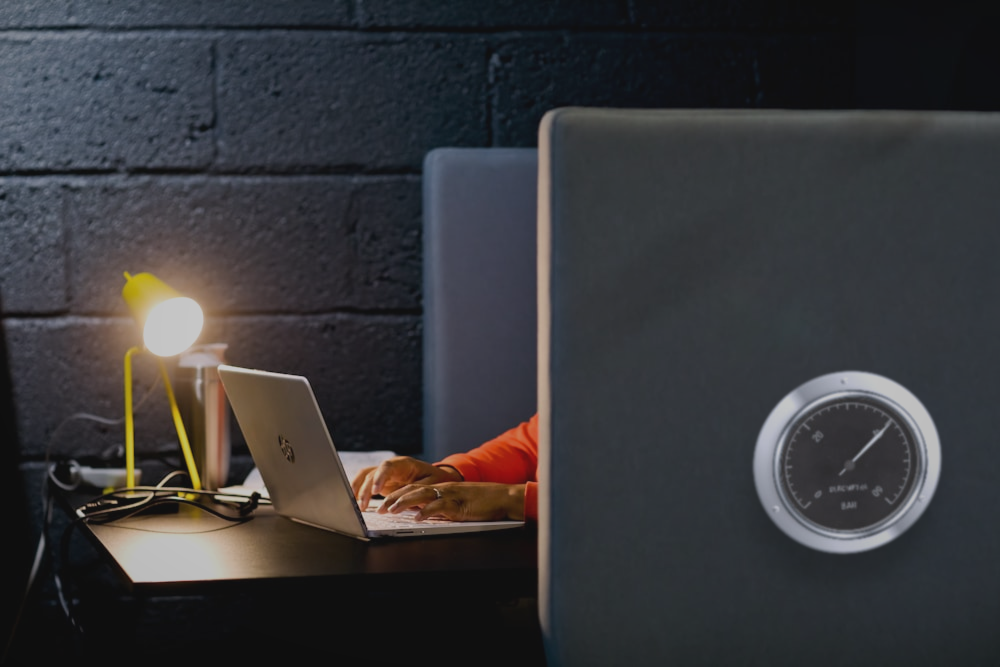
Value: 40 bar
